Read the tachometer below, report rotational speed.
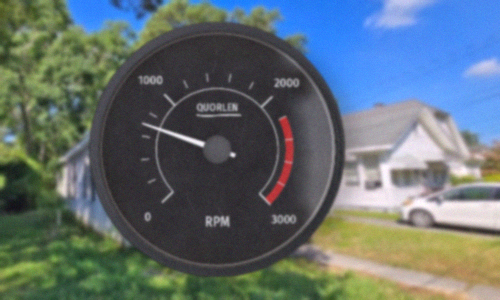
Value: 700 rpm
